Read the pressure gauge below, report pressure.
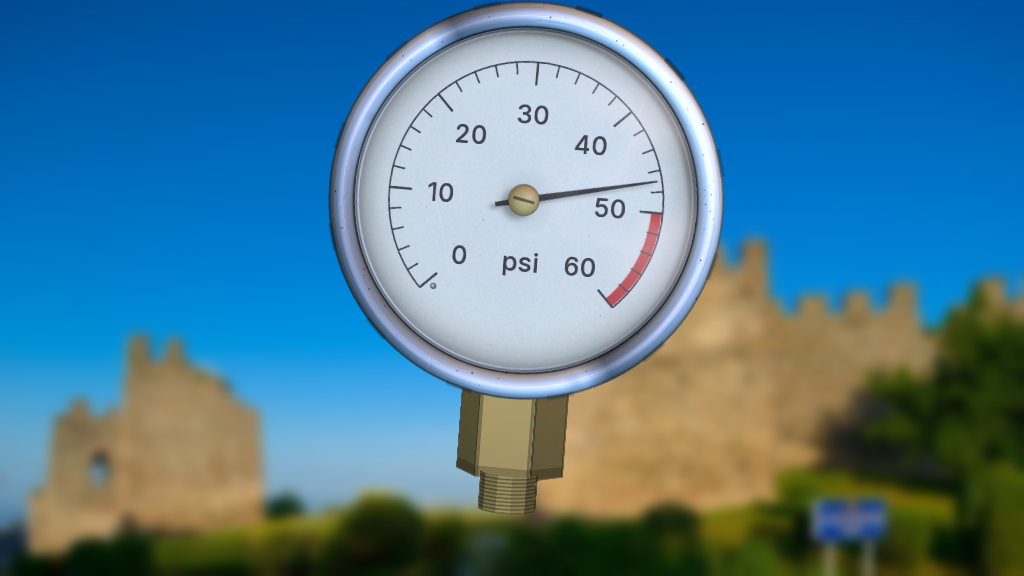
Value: 47 psi
